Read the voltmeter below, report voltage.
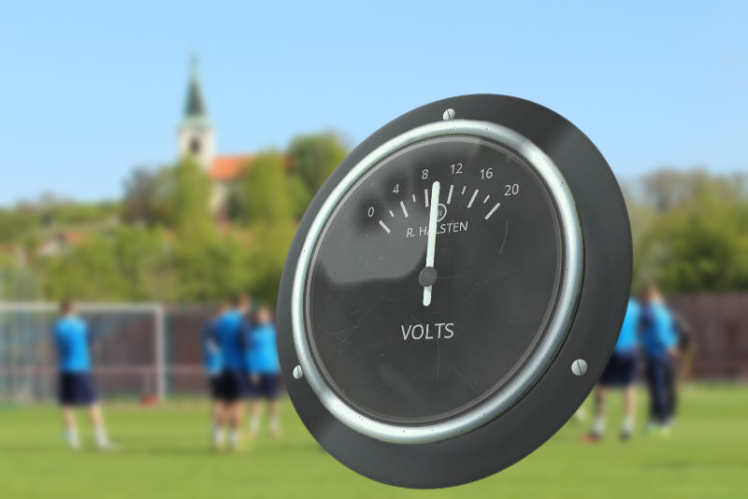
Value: 10 V
